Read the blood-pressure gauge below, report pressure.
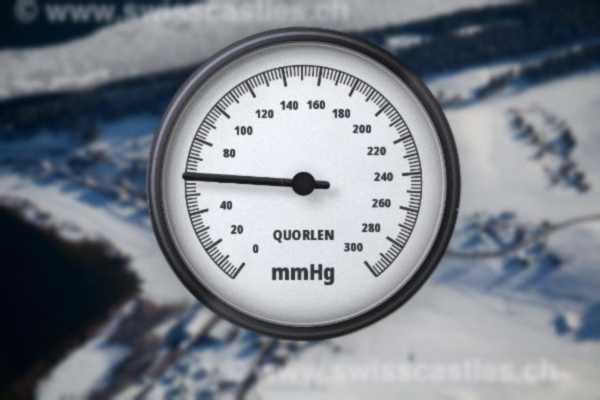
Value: 60 mmHg
